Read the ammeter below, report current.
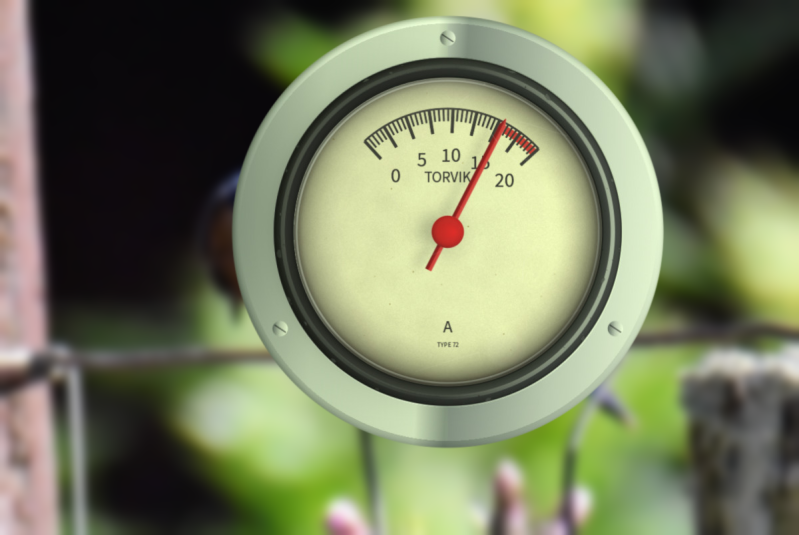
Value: 15.5 A
